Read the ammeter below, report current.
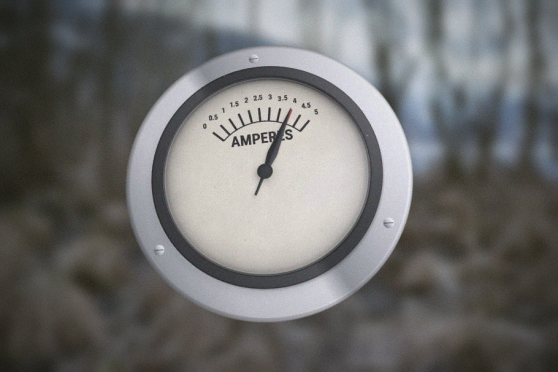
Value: 4 A
